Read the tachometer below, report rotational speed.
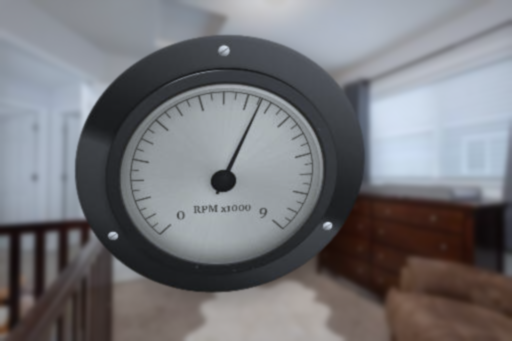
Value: 5250 rpm
